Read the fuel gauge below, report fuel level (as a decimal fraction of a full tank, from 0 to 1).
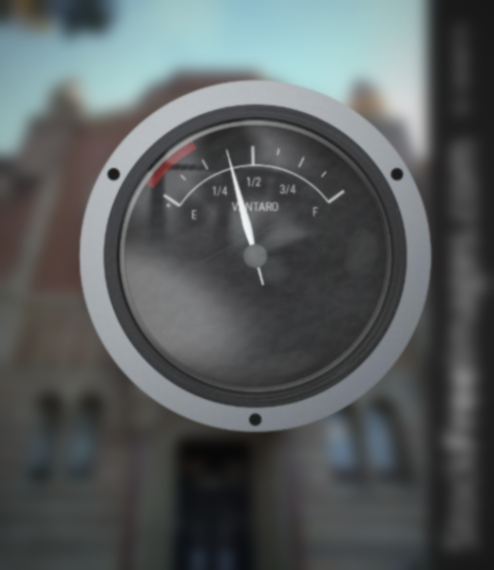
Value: 0.375
